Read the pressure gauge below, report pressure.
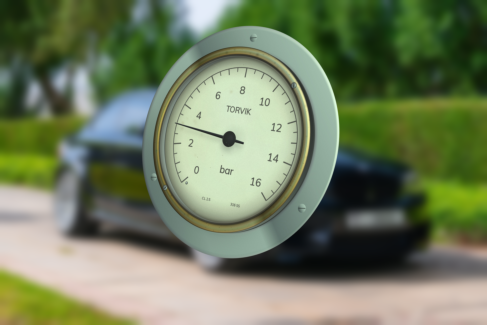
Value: 3 bar
